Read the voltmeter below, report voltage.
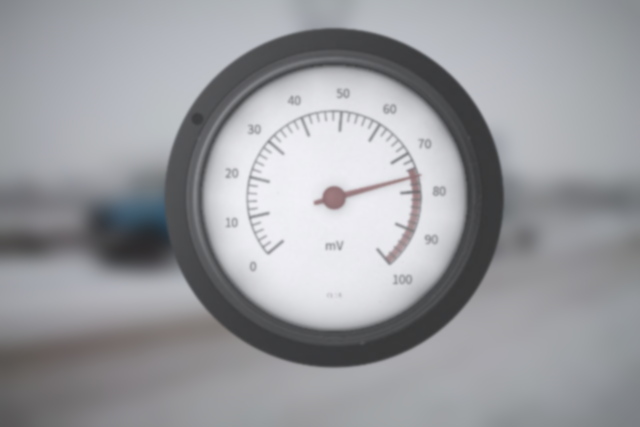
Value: 76 mV
